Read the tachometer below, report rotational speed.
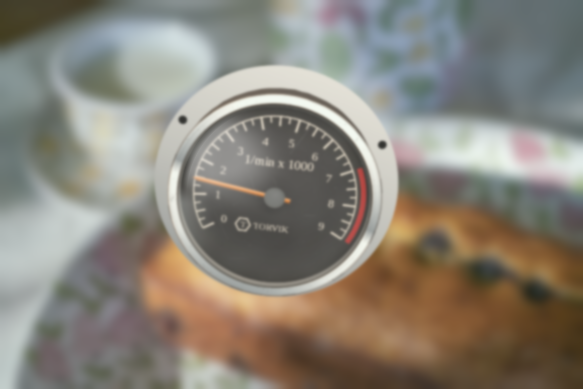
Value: 1500 rpm
